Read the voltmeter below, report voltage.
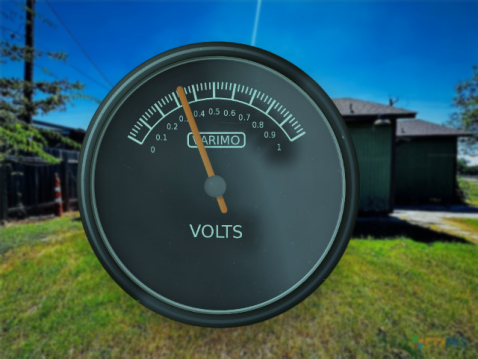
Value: 0.34 V
